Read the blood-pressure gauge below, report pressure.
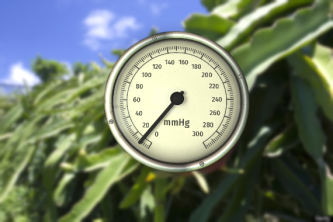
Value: 10 mmHg
